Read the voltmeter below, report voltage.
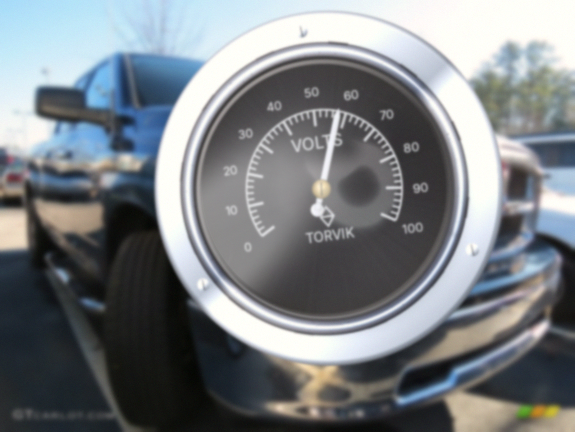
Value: 58 V
